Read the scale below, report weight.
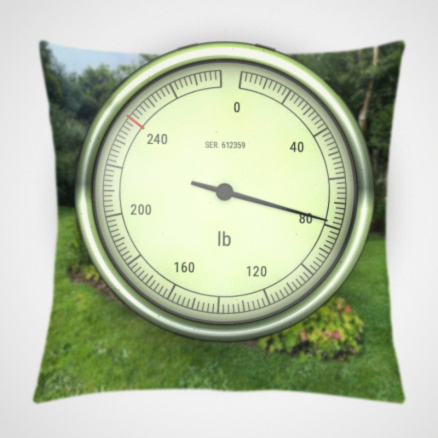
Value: 78 lb
